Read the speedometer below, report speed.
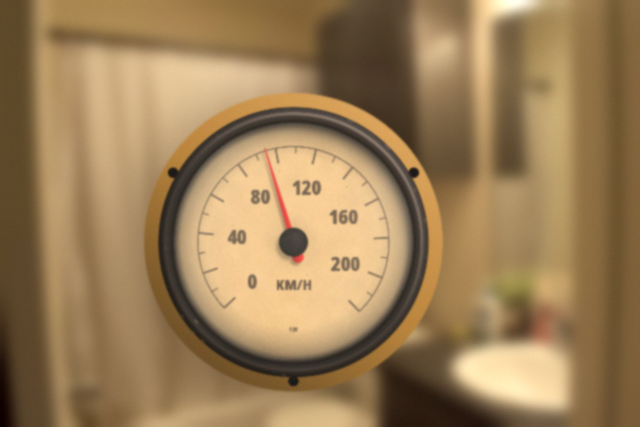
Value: 95 km/h
